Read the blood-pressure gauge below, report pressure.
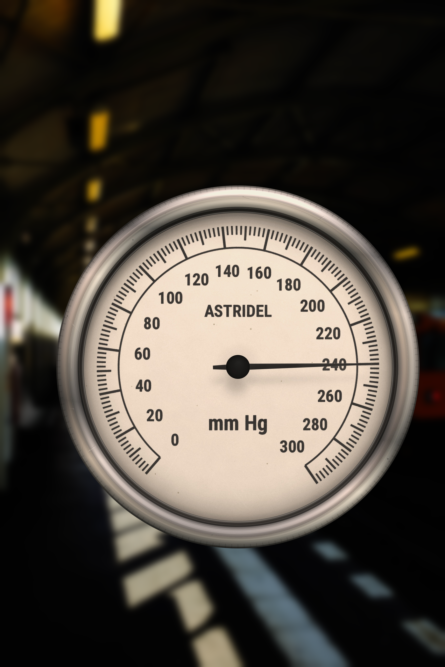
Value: 240 mmHg
